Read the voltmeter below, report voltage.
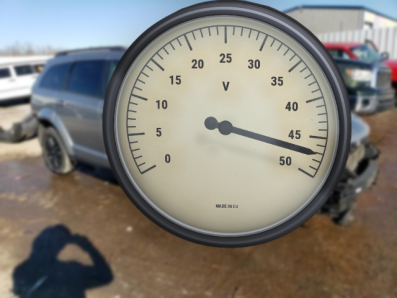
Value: 47 V
